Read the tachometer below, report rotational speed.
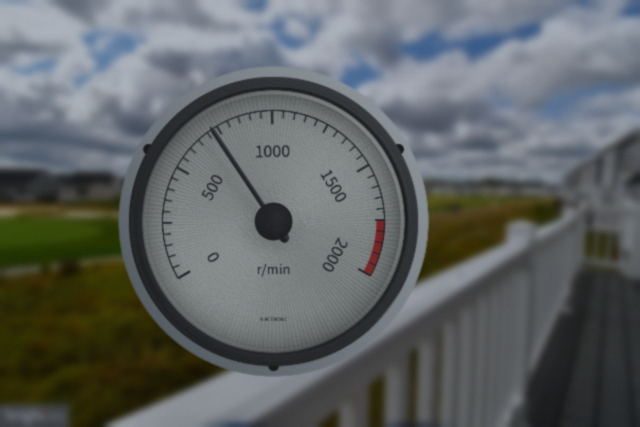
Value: 725 rpm
